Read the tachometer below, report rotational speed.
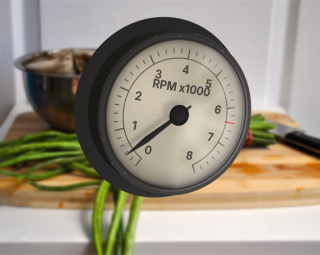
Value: 400 rpm
